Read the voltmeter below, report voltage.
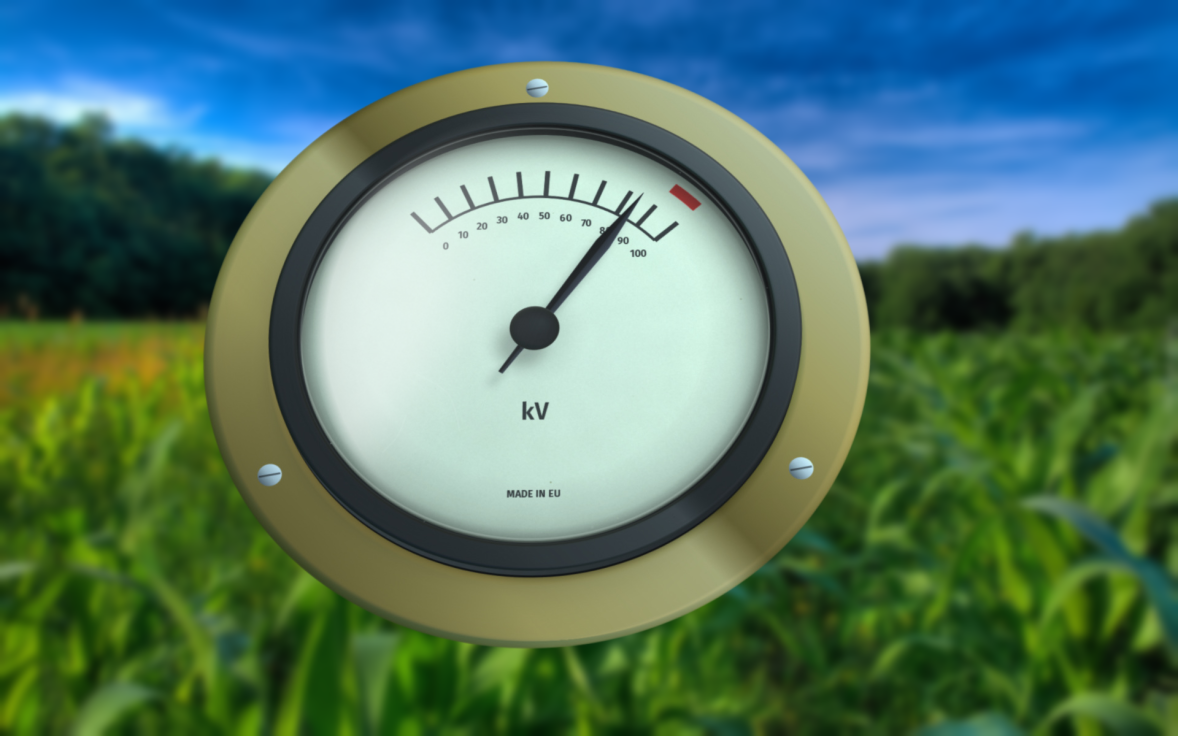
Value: 85 kV
